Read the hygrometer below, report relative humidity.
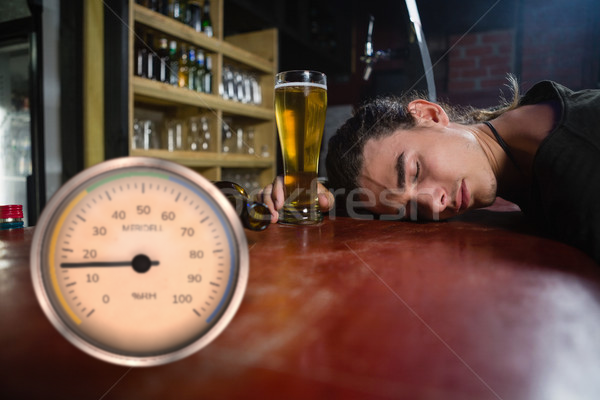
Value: 16 %
